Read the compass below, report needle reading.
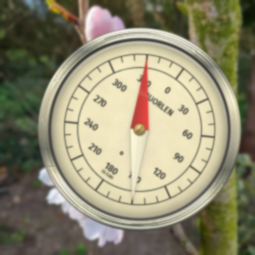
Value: 330 °
